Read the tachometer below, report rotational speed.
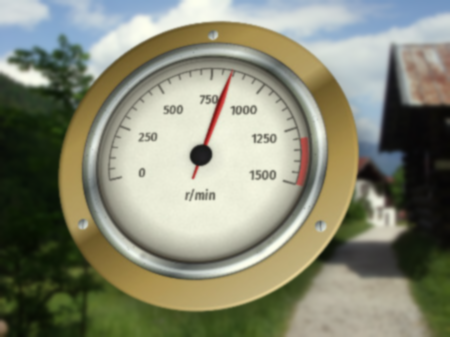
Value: 850 rpm
